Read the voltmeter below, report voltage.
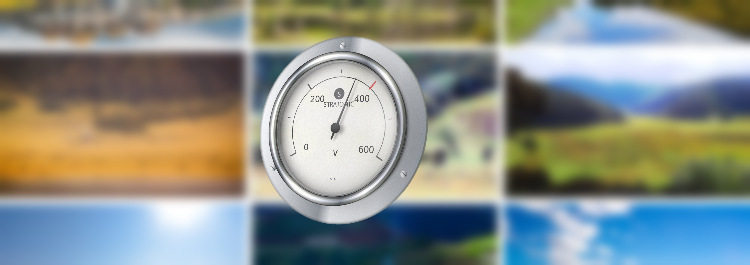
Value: 350 V
